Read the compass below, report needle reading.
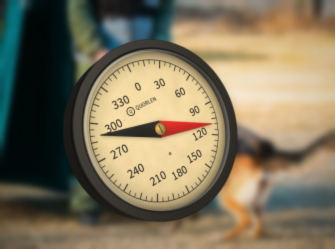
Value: 110 °
